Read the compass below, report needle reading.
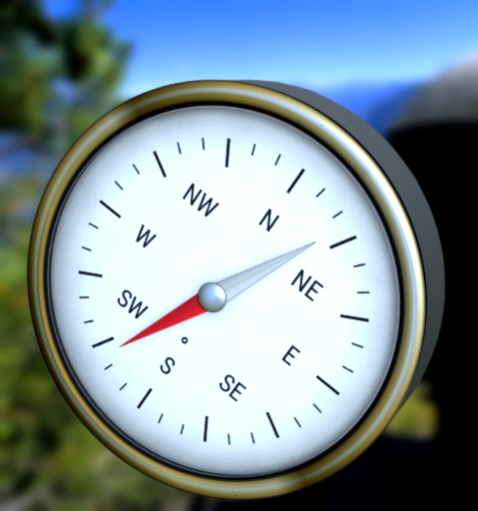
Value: 205 °
